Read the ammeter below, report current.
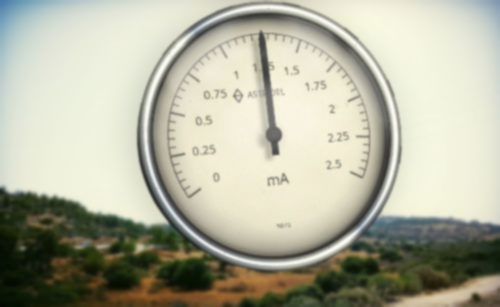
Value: 1.25 mA
